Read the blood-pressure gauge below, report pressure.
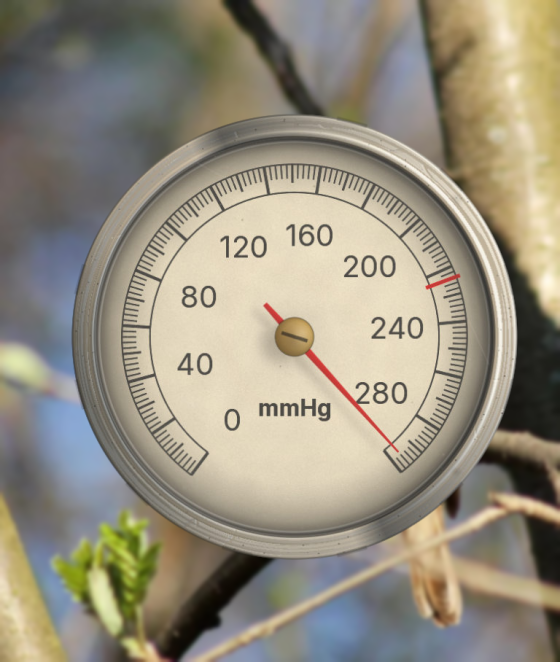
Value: 296 mmHg
